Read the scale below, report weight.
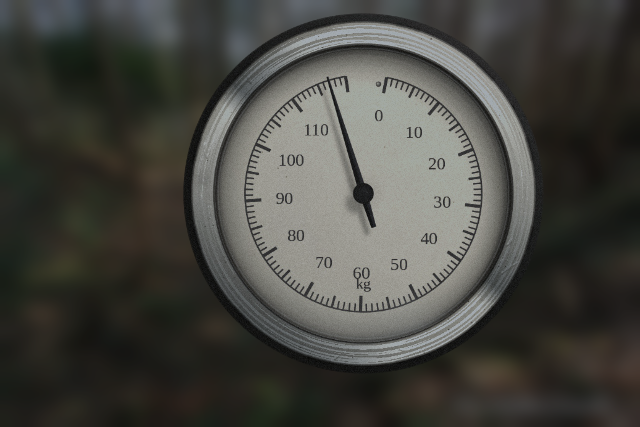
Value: 117 kg
